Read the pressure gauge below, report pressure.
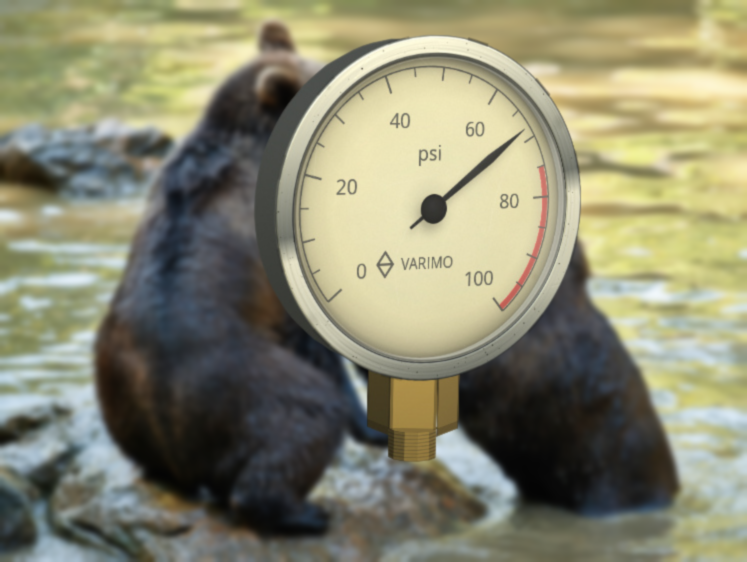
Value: 67.5 psi
